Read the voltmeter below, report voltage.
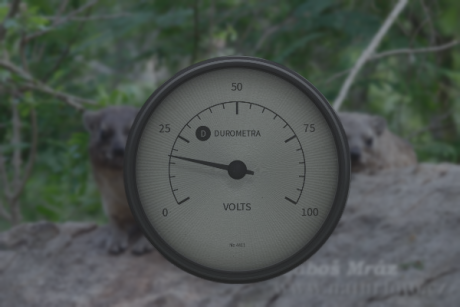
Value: 17.5 V
